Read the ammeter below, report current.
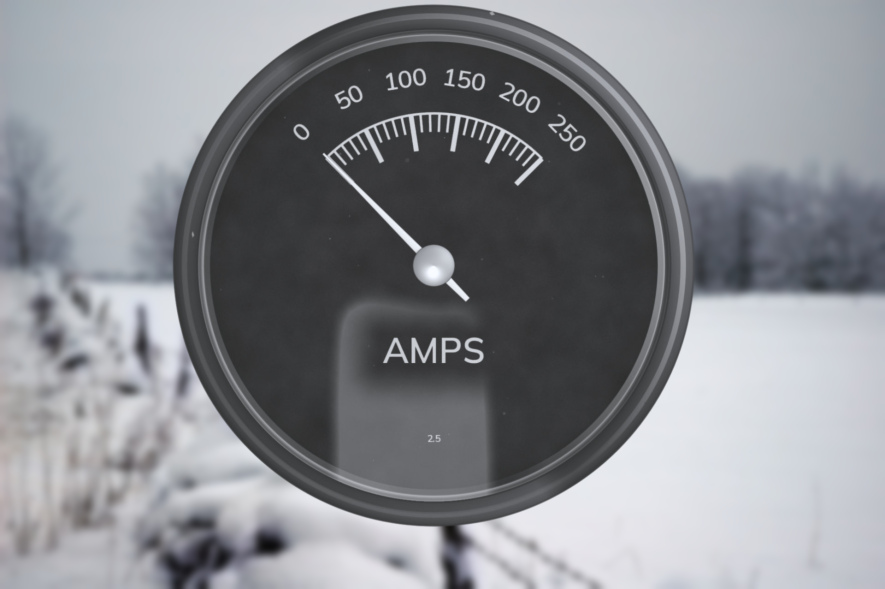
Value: 0 A
